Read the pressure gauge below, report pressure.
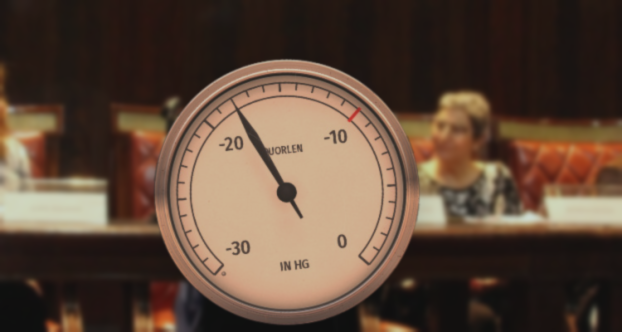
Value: -18 inHg
